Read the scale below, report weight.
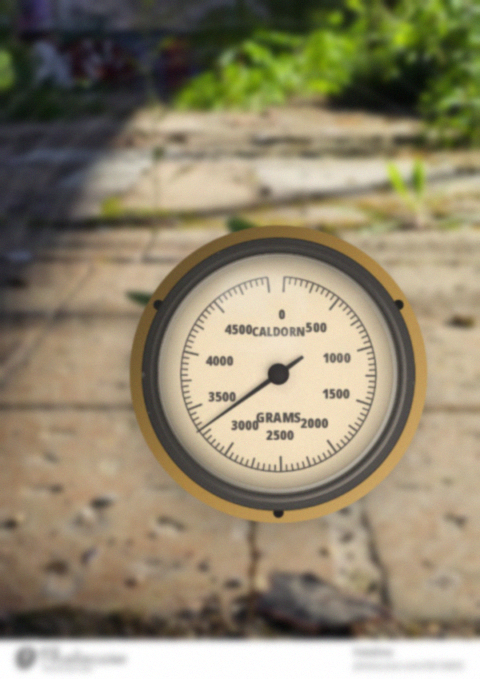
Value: 3300 g
